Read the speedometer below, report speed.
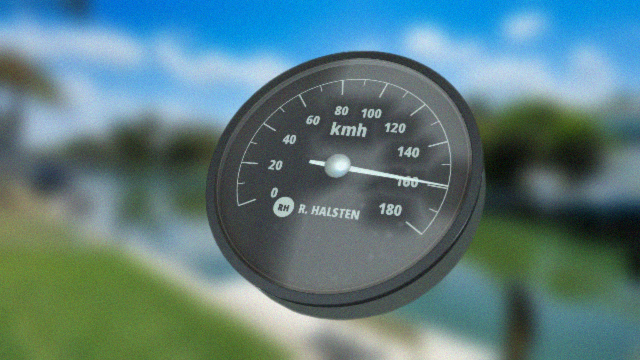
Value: 160 km/h
